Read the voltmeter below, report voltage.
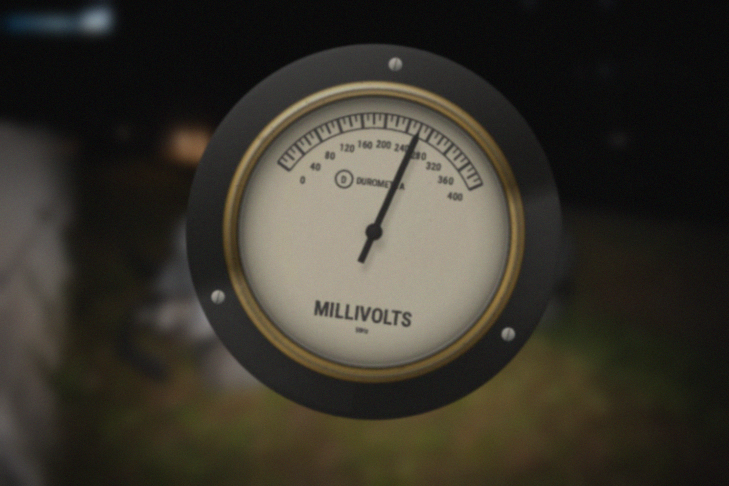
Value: 260 mV
